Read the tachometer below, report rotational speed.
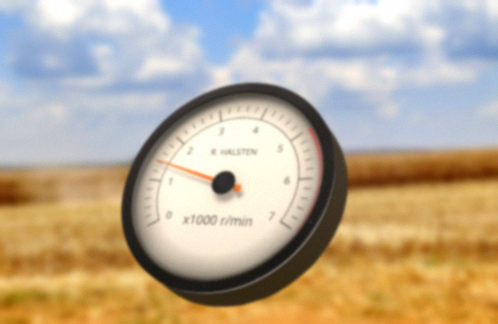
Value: 1400 rpm
